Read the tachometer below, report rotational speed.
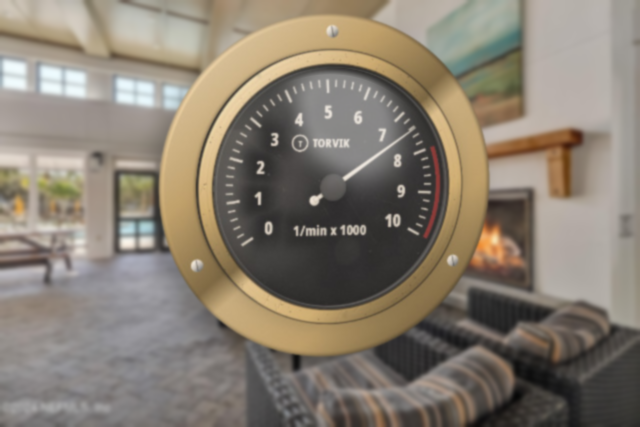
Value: 7400 rpm
